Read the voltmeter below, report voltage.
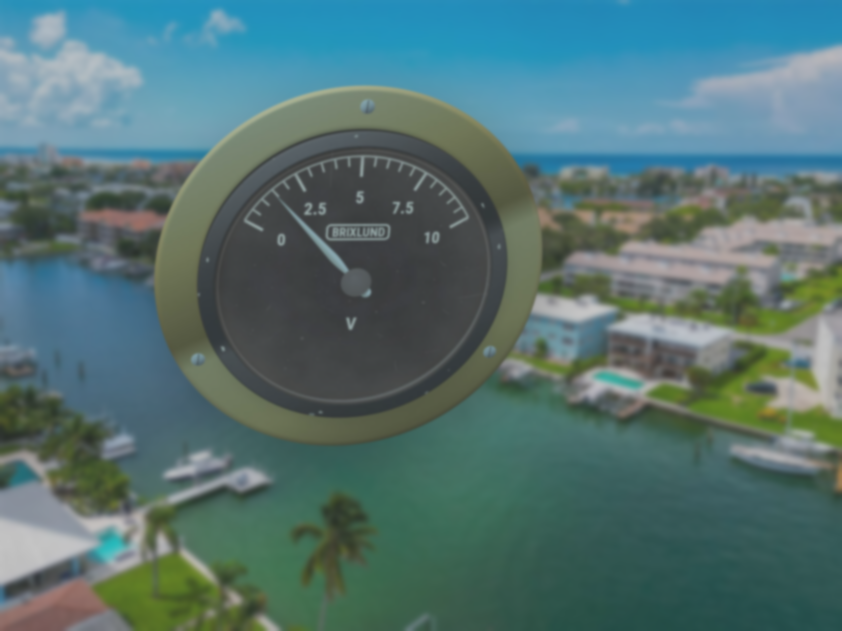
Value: 1.5 V
